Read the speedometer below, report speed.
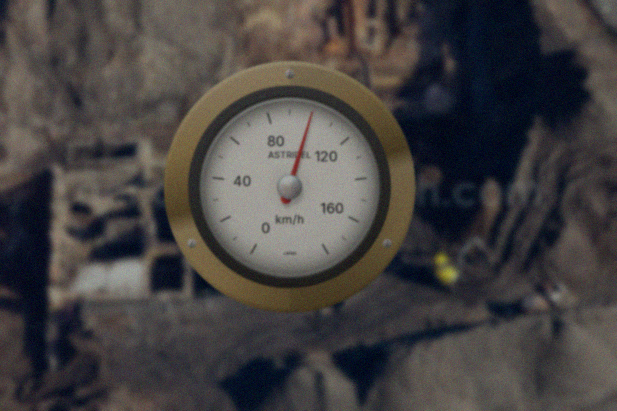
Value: 100 km/h
